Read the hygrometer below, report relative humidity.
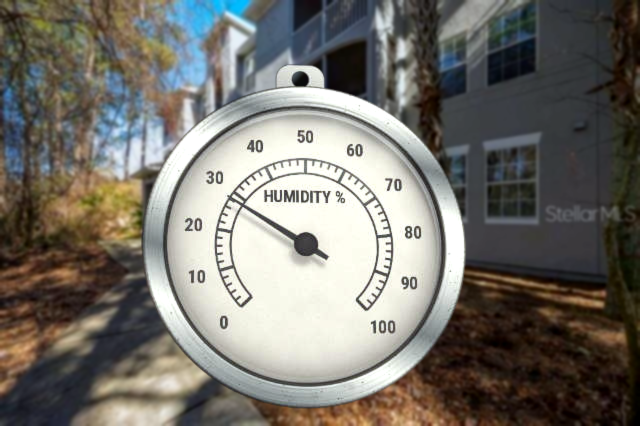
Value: 28 %
